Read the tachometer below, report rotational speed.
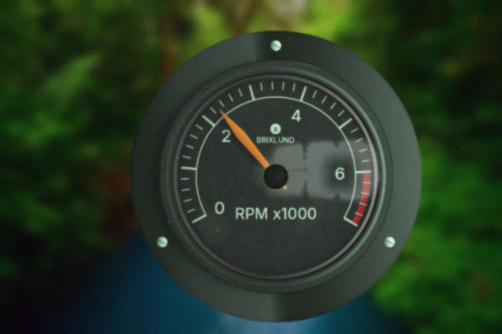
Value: 2300 rpm
